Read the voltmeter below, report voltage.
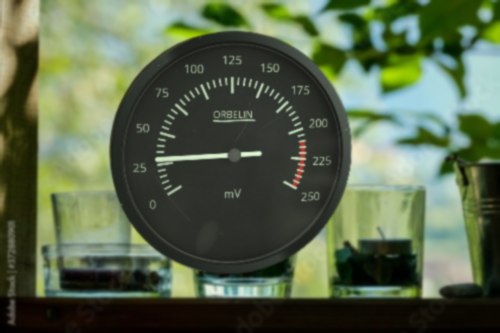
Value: 30 mV
